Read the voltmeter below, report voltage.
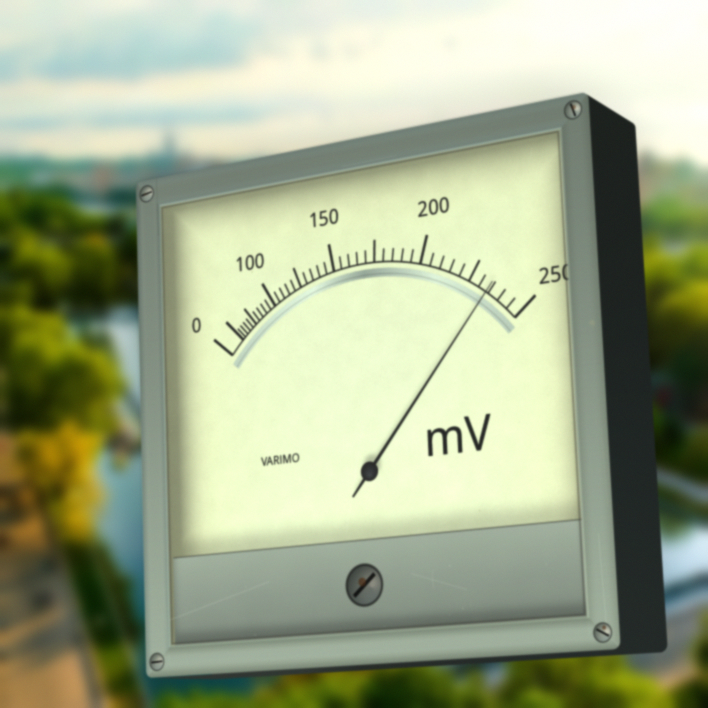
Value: 235 mV
